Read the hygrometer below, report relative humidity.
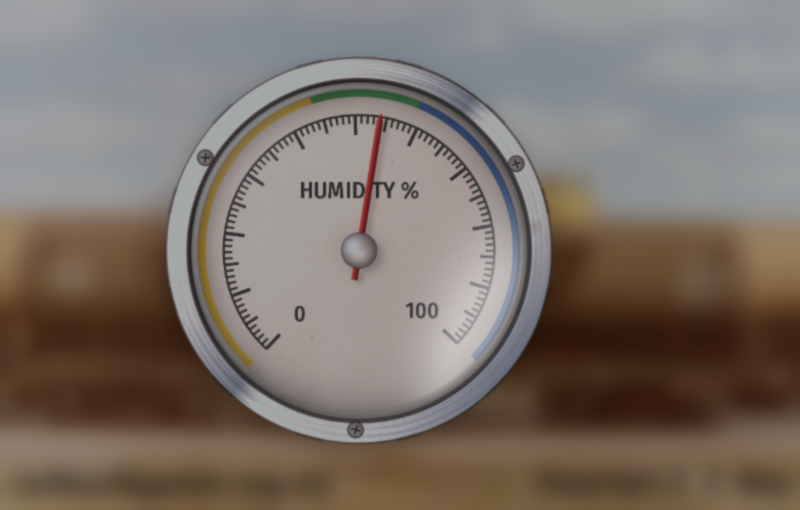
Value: 54 %
